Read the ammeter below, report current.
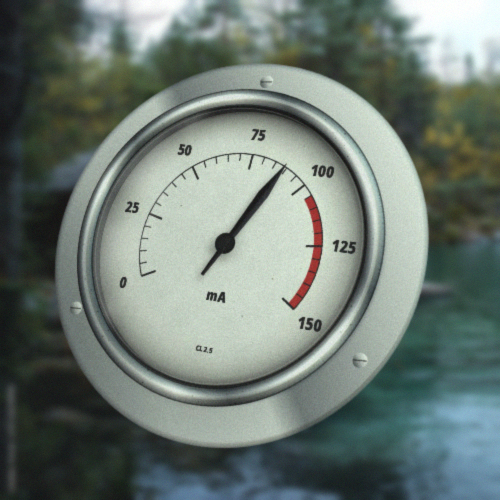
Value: 90 mA
